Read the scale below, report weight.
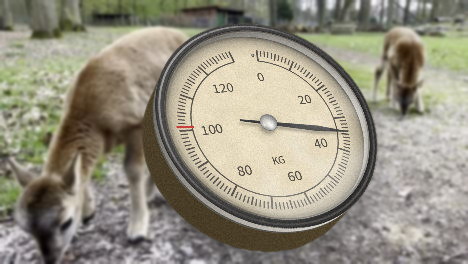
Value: 35 kg
